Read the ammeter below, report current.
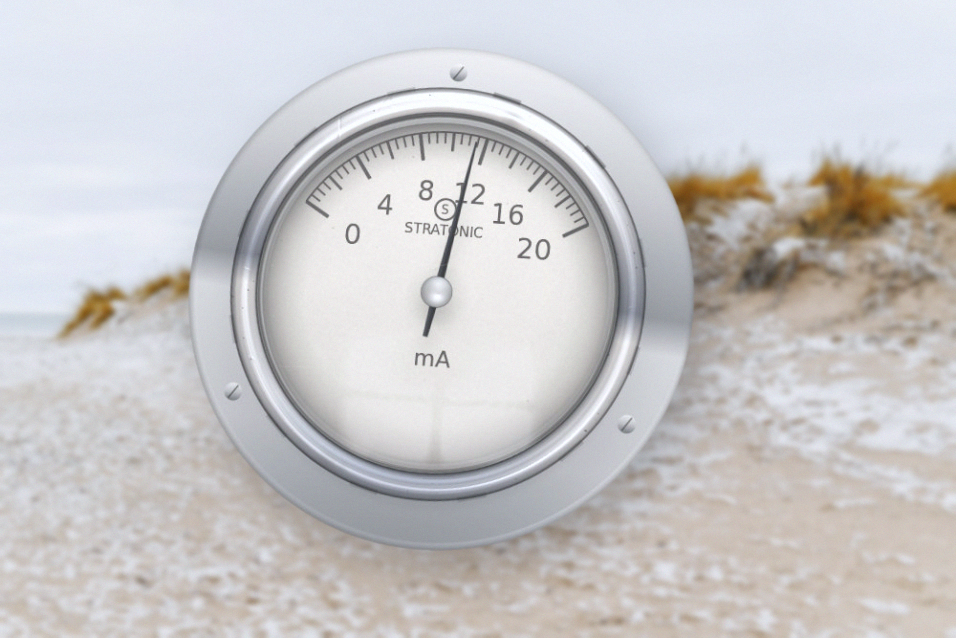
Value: 11.5 mA
